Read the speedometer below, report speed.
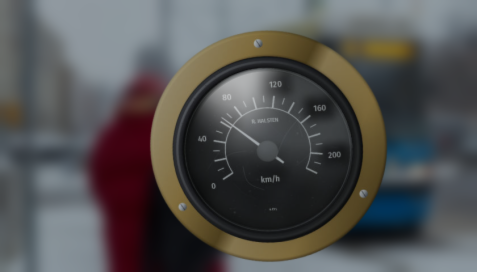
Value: 65 km/h
